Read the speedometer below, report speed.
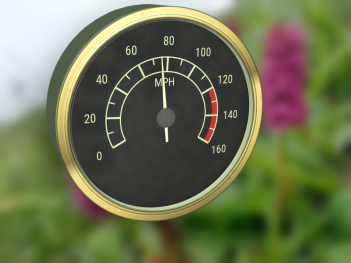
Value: 75 mph
